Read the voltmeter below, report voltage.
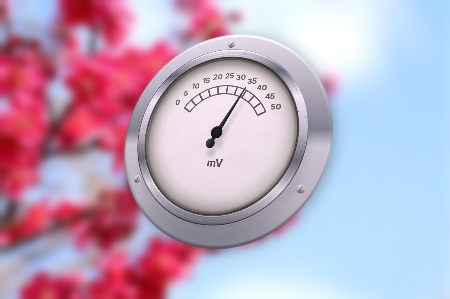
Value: 35 mV
